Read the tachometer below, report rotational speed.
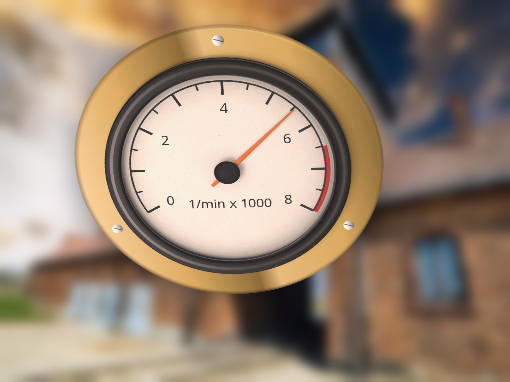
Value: 5500 rpm
